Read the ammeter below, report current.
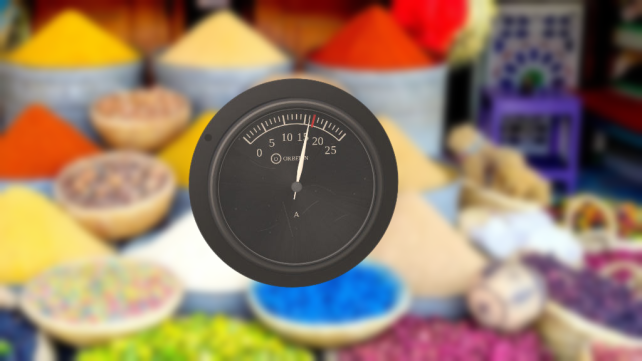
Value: 16 A
